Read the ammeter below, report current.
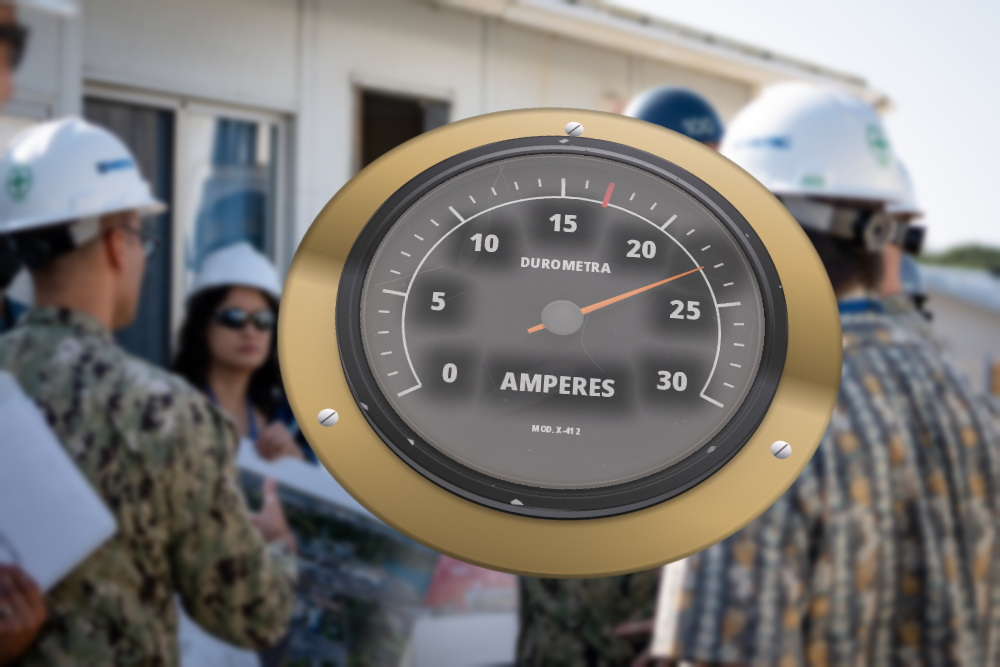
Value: 23 A
